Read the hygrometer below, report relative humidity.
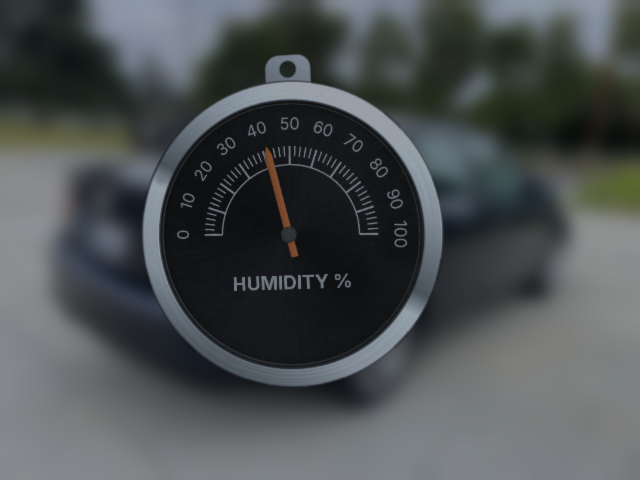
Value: 42 %
